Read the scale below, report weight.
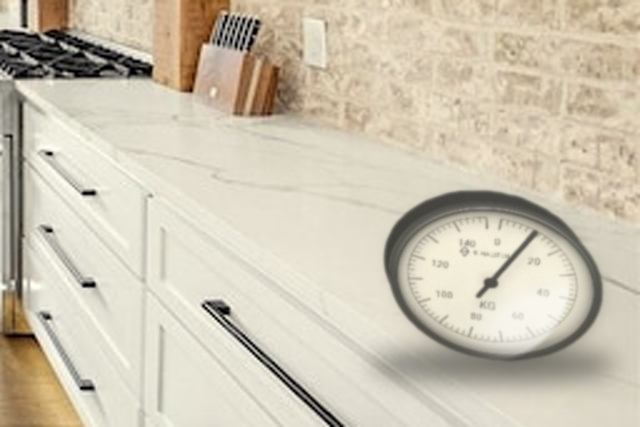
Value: 10 kg
